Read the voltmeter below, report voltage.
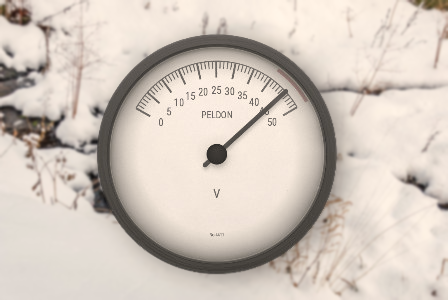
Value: 45 V
